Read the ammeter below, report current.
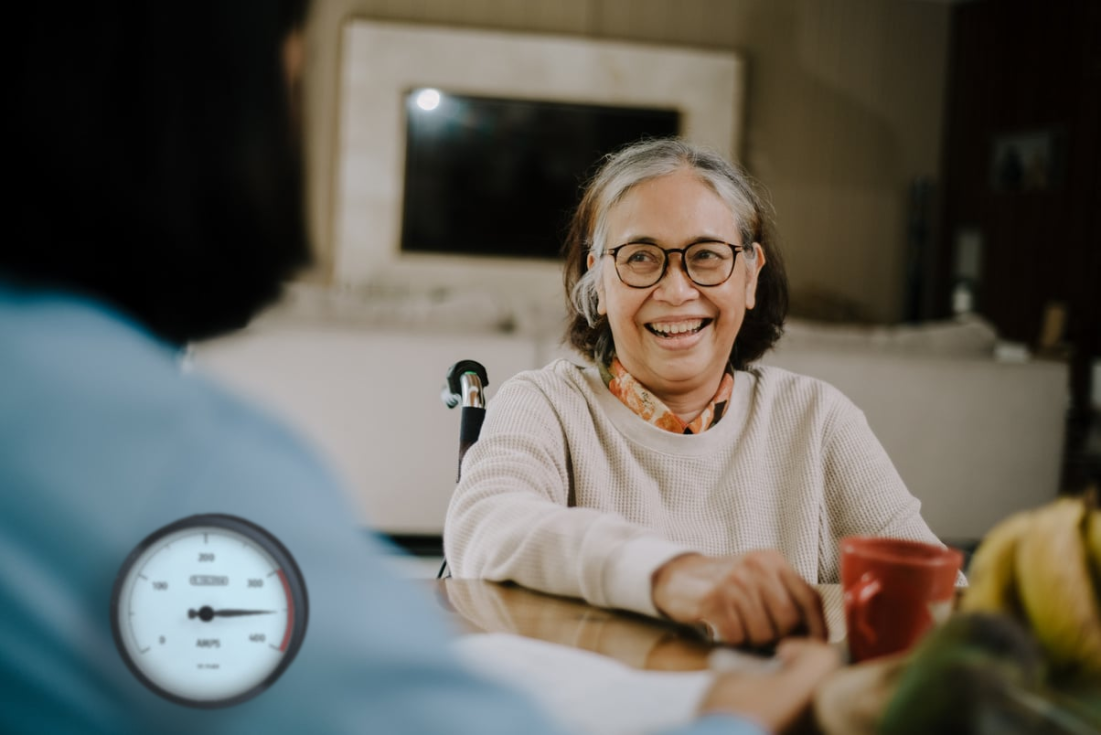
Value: 350 A
